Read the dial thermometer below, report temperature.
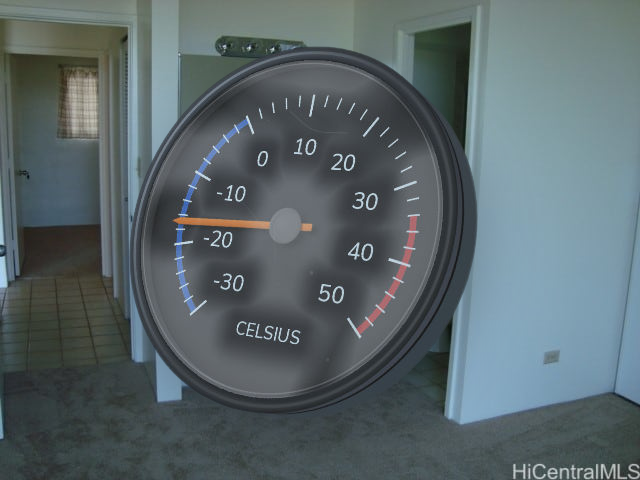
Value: -17 °C
